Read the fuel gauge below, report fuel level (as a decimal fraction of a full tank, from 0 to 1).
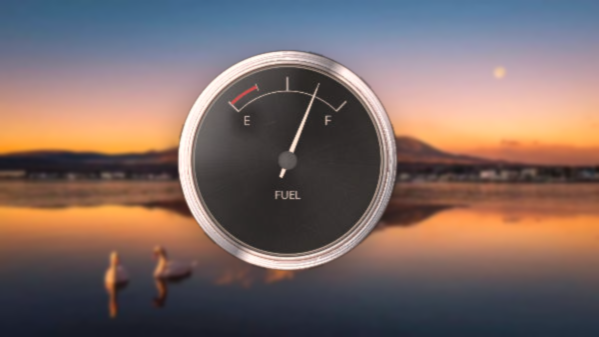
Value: 0.75
